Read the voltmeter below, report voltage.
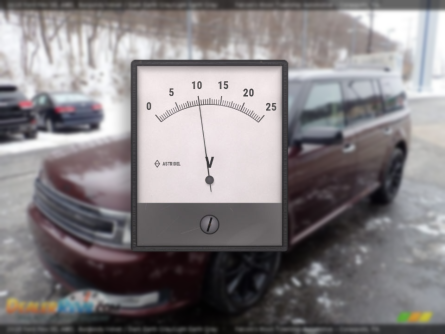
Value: 10 V
